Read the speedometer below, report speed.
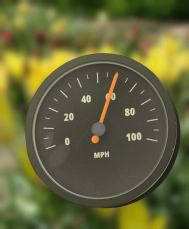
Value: 60 mph
